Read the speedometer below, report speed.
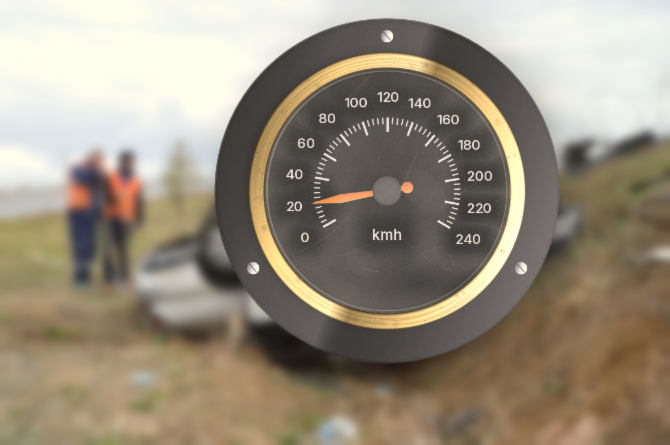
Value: 20 km/h
